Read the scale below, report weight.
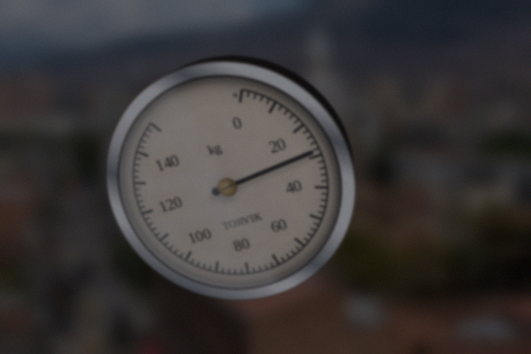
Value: 28 kg
